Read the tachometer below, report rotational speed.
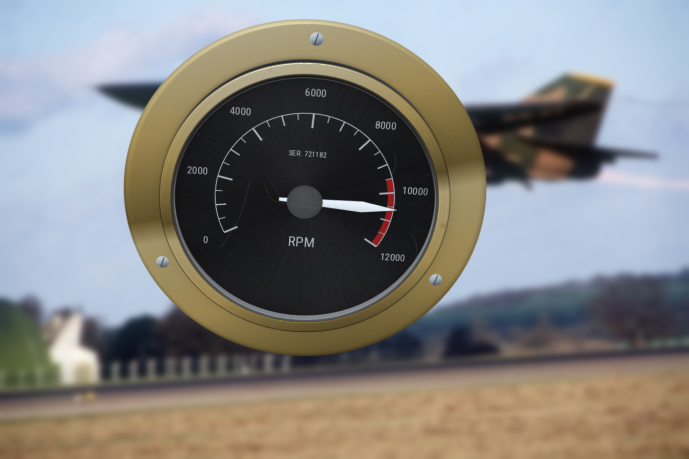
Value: 10500 rpm
